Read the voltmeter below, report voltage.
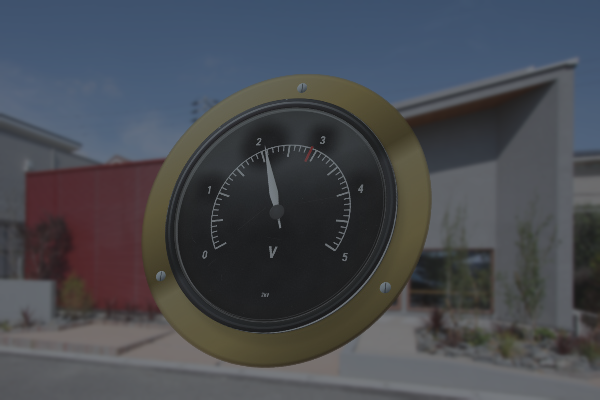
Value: 2.1 V
